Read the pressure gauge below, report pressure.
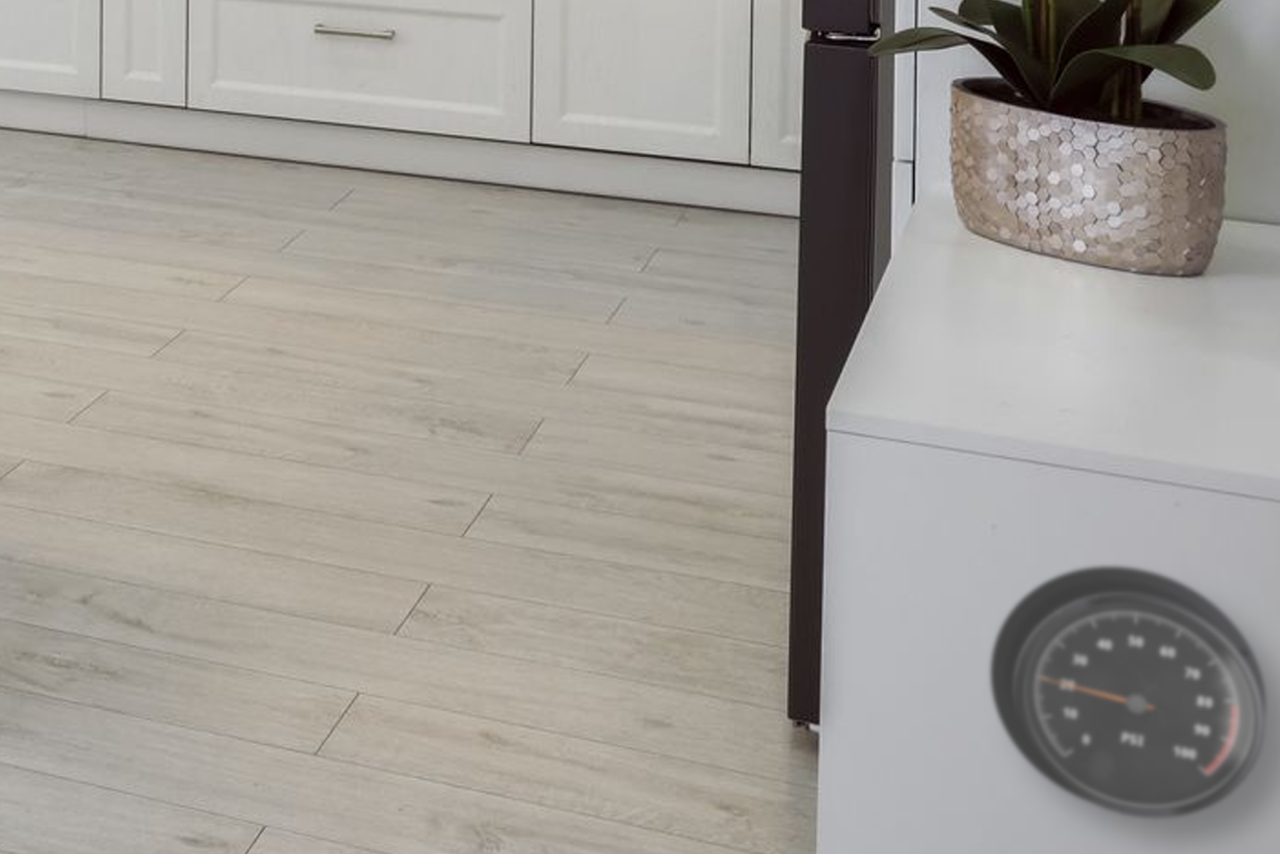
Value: 20 psi
